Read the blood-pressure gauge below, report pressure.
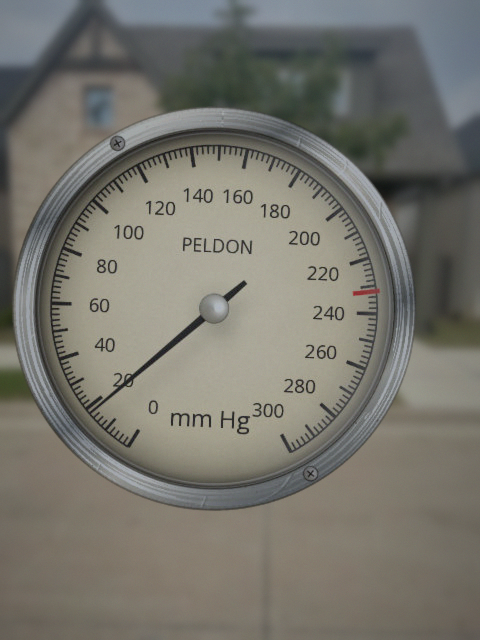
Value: 18 mmHg
